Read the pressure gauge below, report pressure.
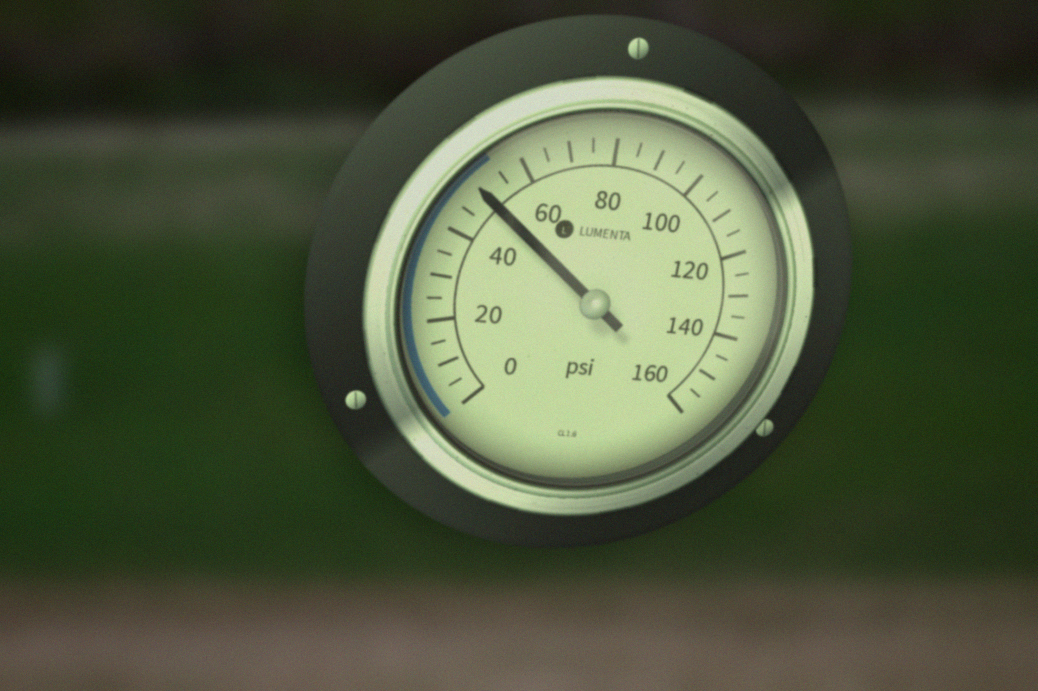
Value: 50 psi
